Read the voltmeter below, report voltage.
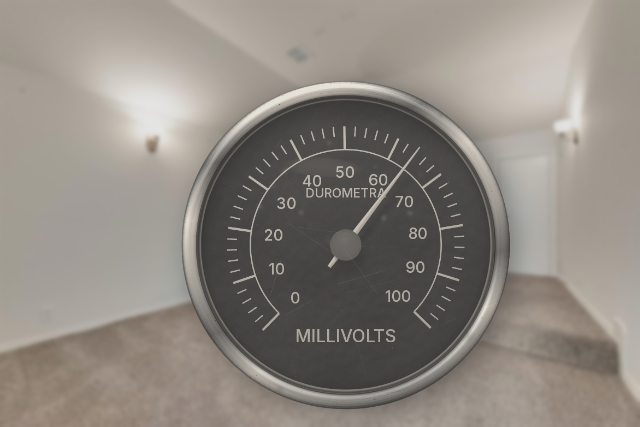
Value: 64 mV
